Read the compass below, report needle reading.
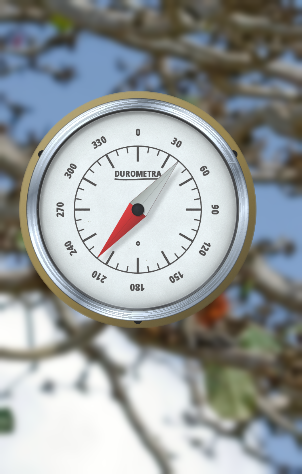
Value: 220 °
